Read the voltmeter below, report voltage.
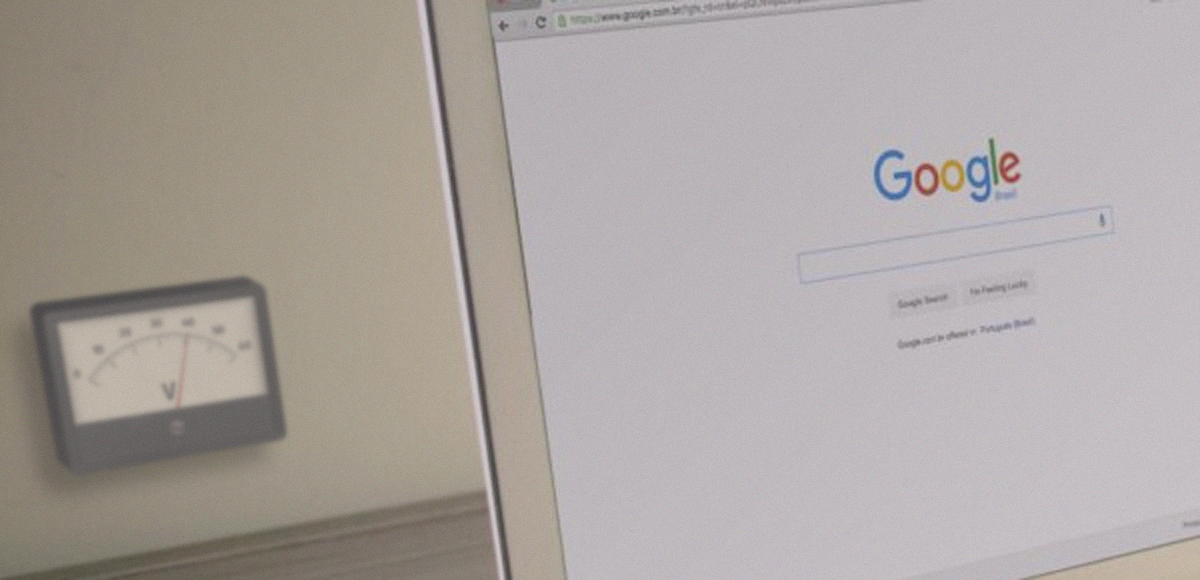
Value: 40 V
